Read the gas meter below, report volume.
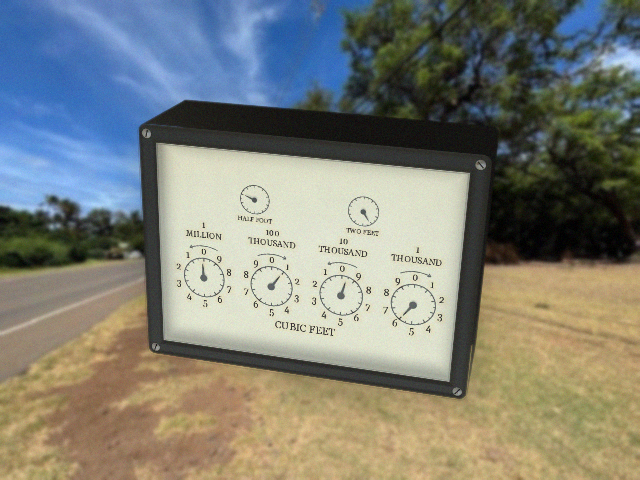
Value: 9600 ft³
